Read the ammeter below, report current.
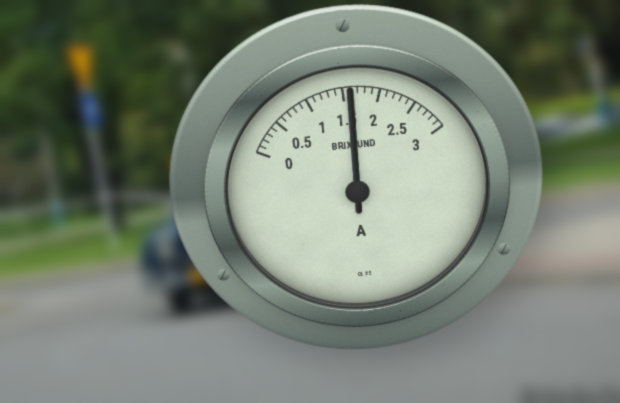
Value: 1.6 A
